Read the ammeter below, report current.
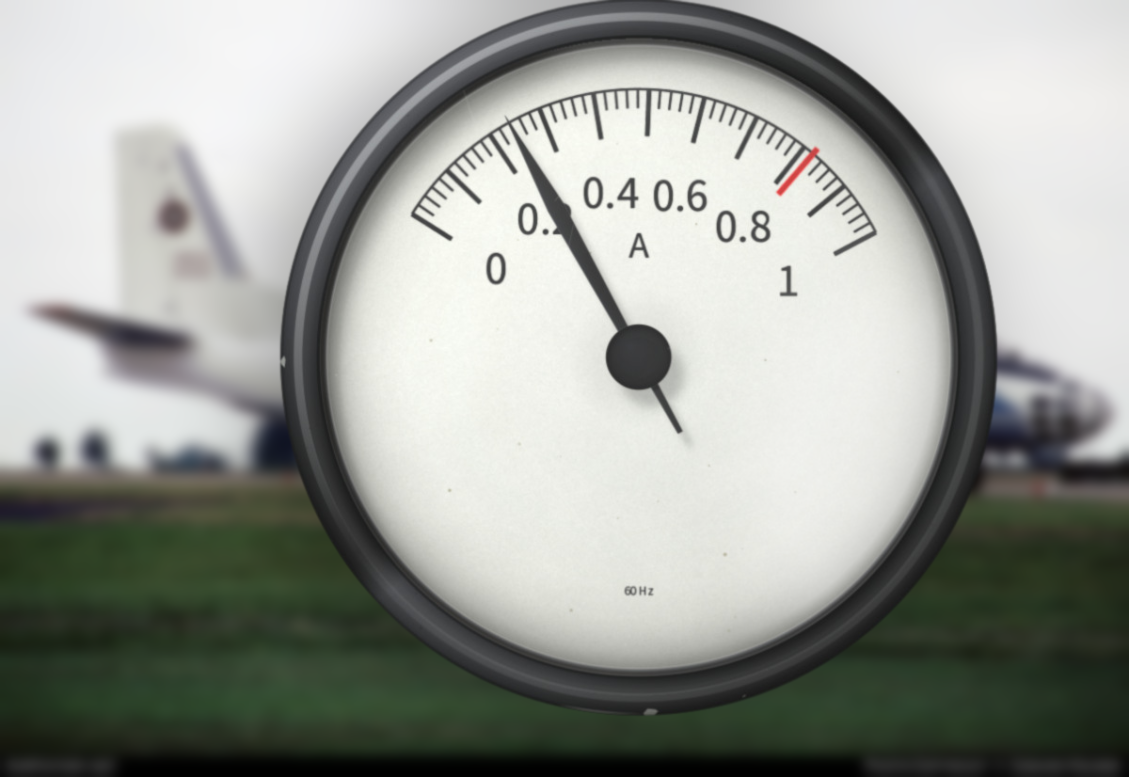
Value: 0.24 A
